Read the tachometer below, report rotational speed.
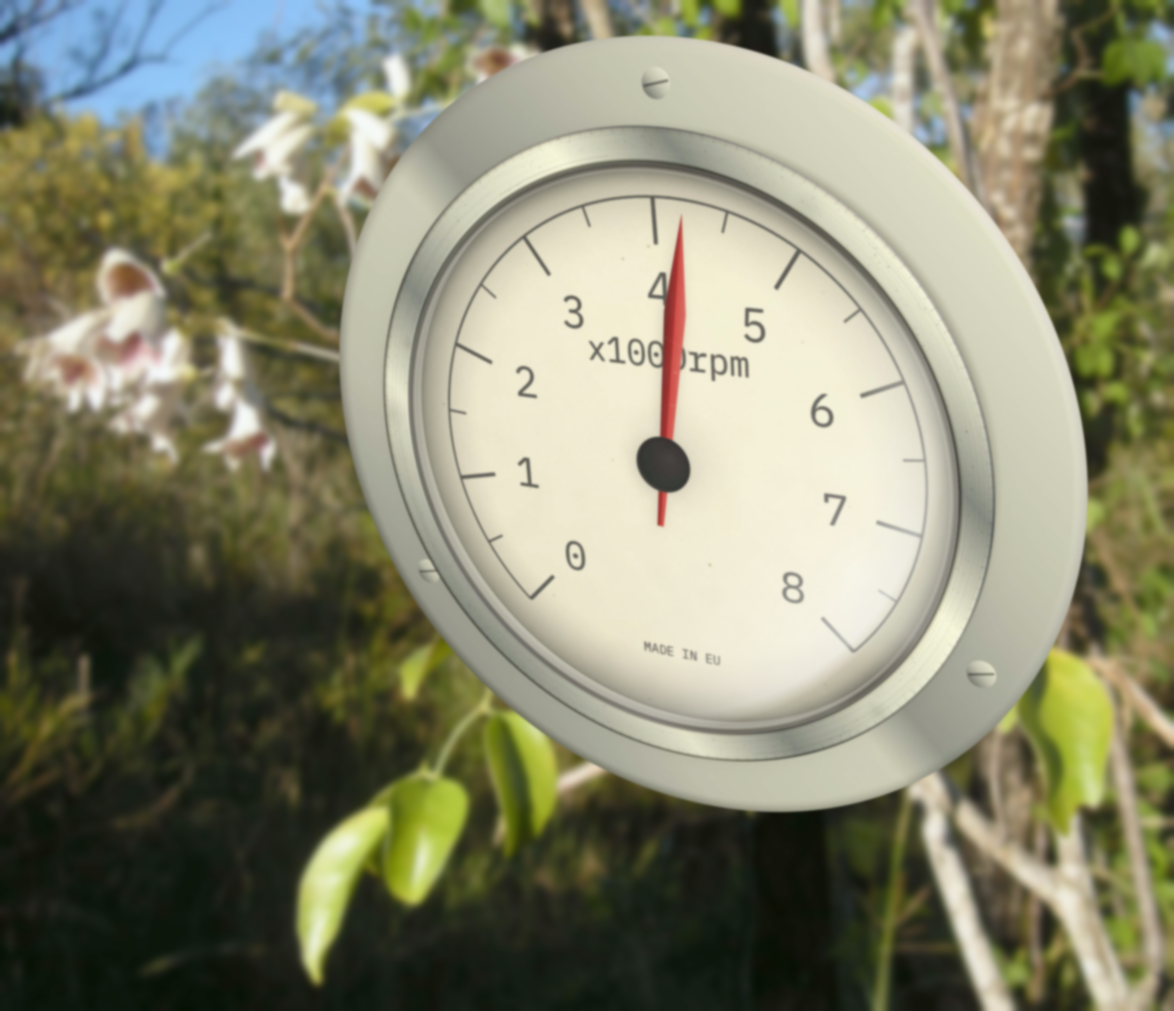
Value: 4250 rpm
